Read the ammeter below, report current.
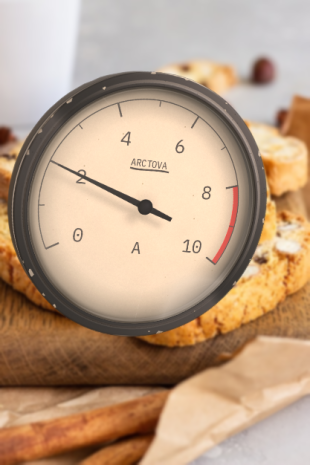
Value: 2 A
